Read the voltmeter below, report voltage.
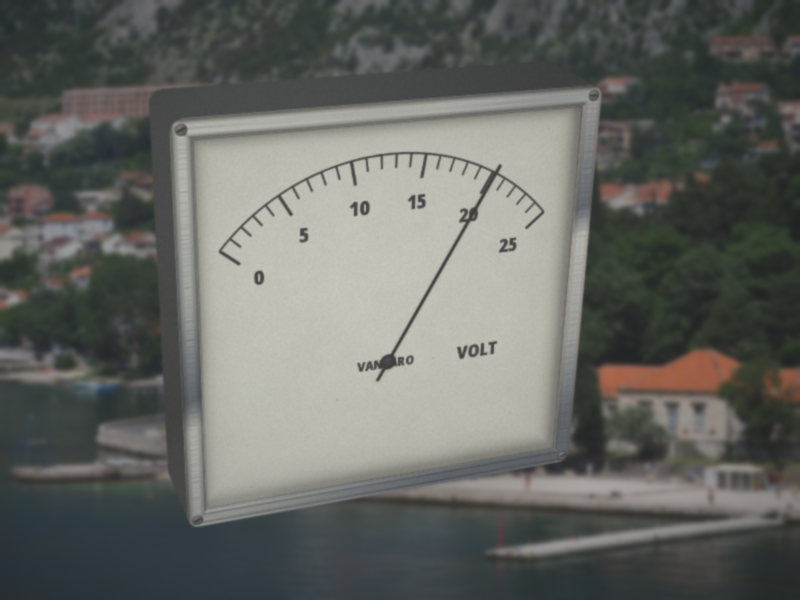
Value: 20 V
